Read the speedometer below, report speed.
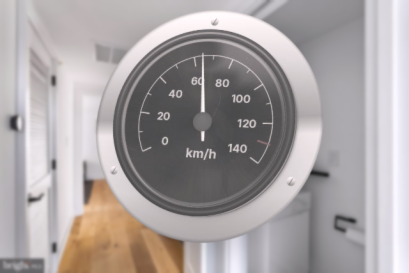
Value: 65 km/h
